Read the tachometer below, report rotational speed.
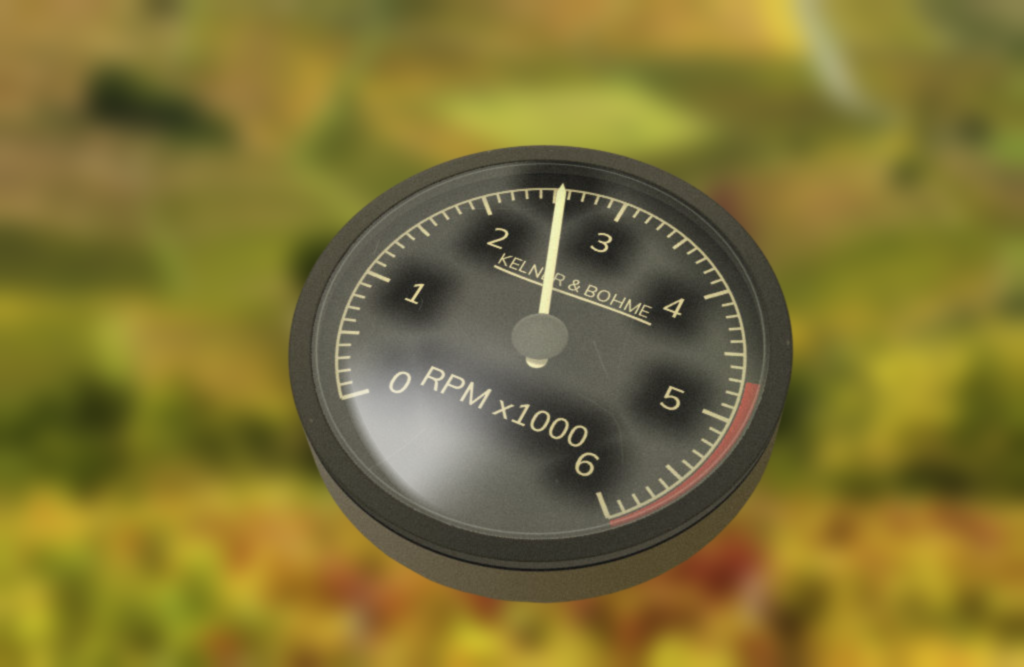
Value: 2550 rpm
